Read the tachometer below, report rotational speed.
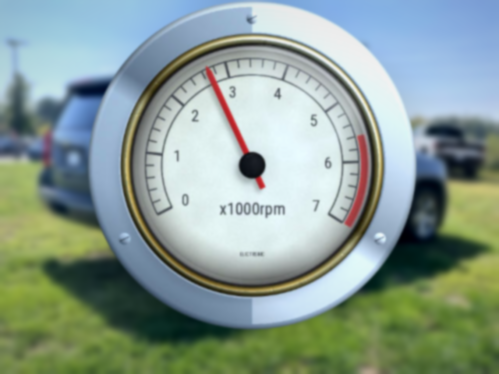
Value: 2700 rpm
